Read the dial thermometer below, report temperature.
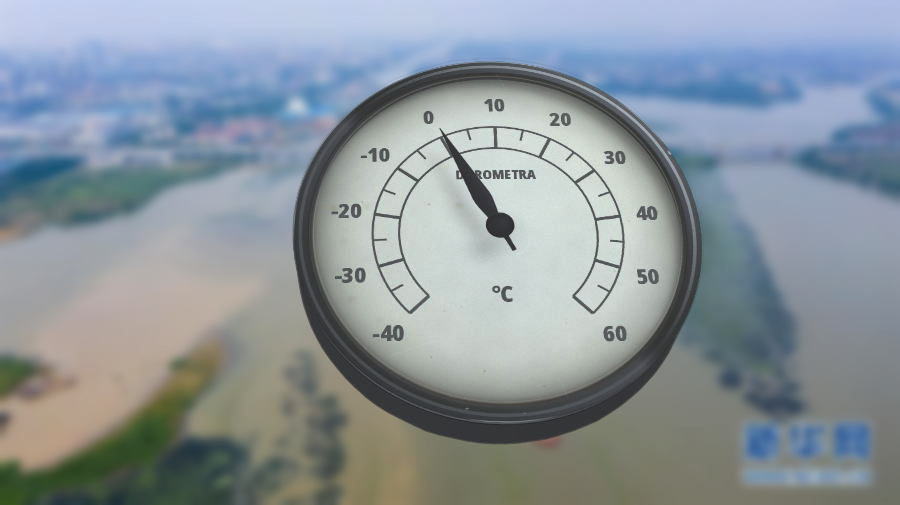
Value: 0 °C
